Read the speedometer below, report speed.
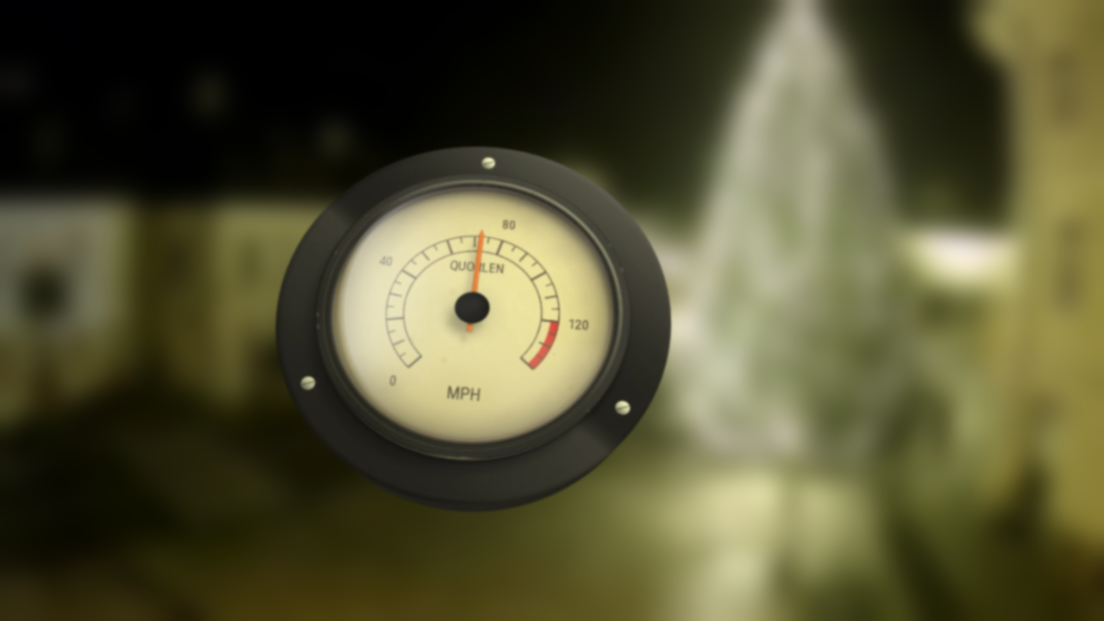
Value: 72.5 mph
